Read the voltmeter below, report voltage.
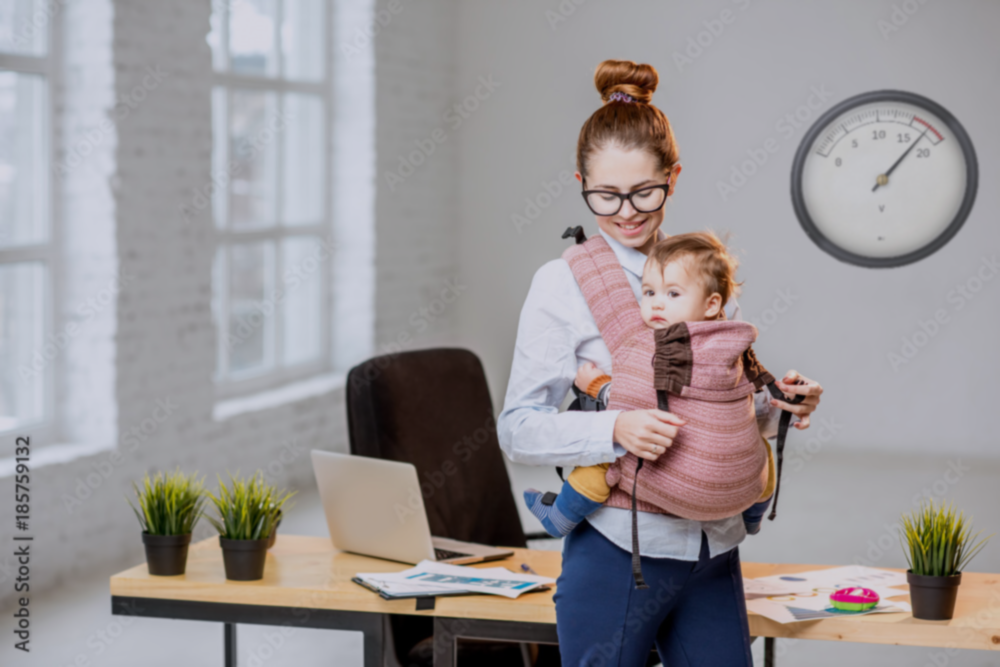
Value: 17.5 V
